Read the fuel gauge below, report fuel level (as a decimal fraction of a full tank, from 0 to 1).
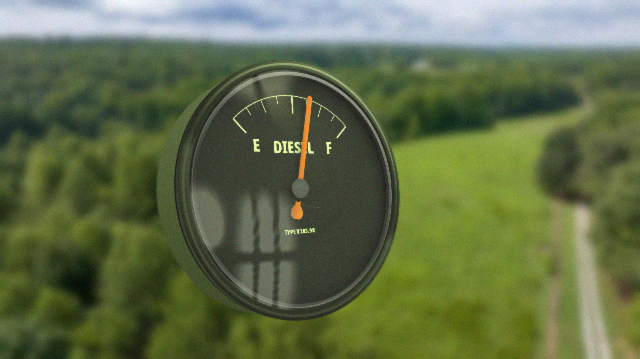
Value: 0.625
